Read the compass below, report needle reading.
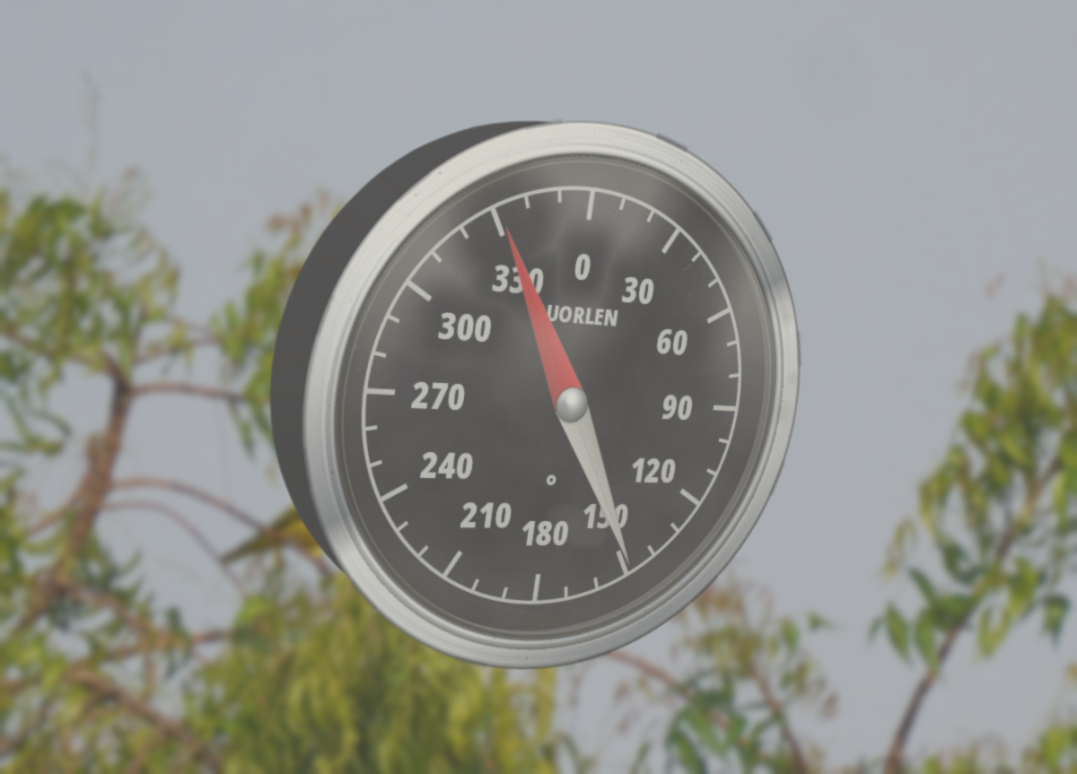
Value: 330 °
